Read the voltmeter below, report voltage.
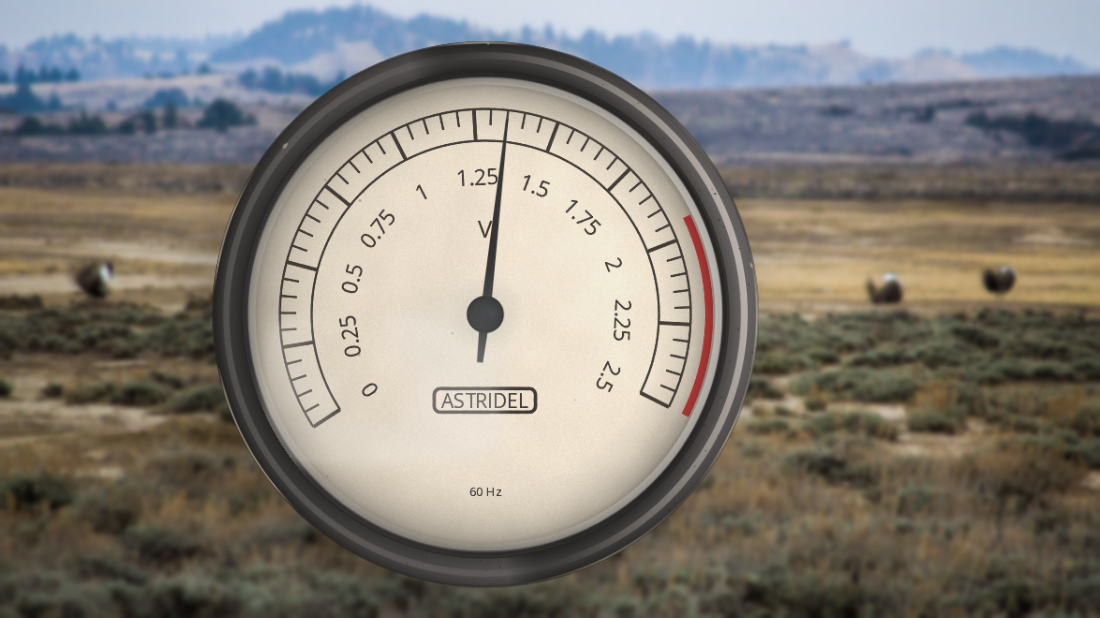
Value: 1.35 V
